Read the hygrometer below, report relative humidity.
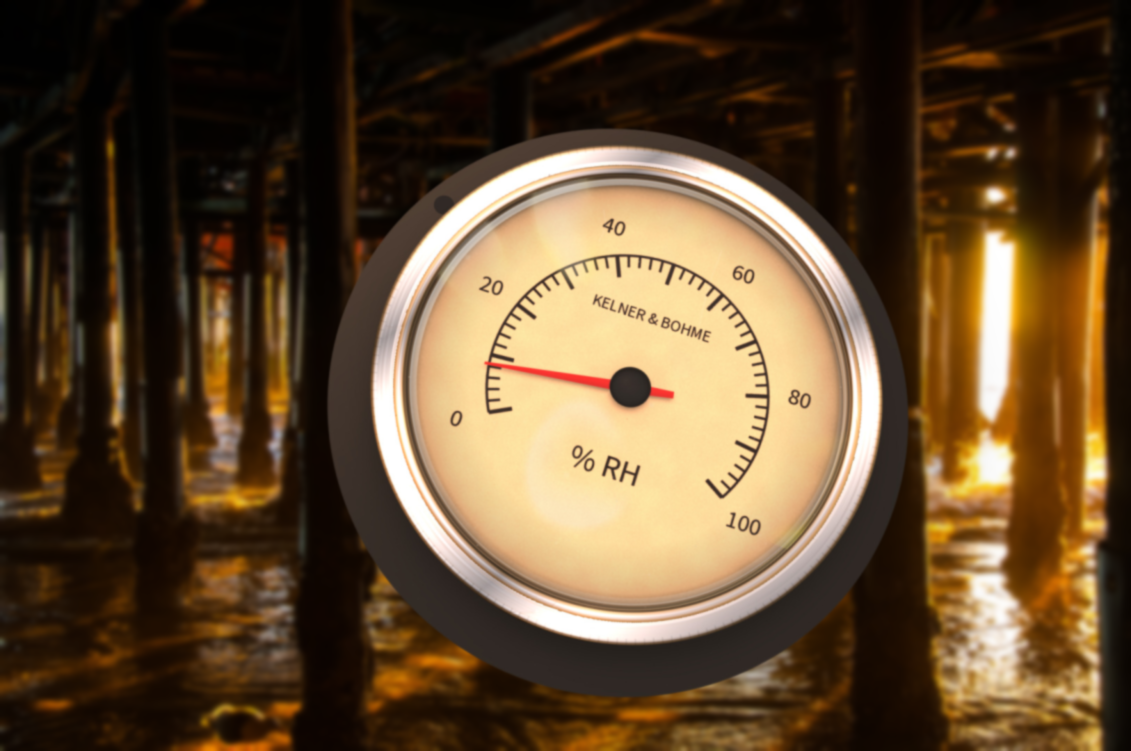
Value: 8 %
